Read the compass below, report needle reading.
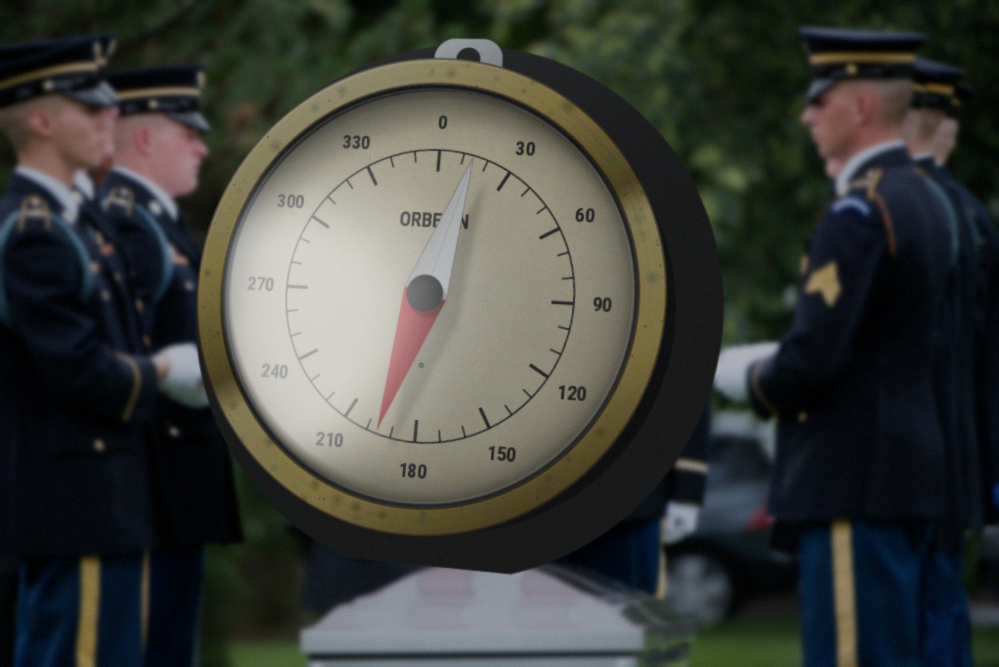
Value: 195 °
